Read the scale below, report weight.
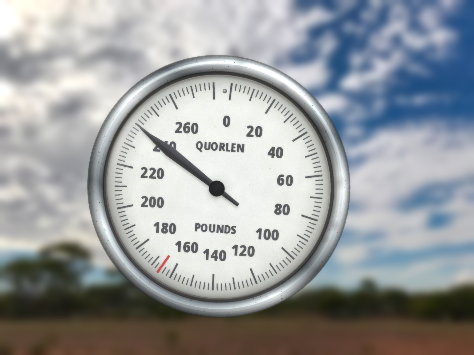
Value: 240 lb
